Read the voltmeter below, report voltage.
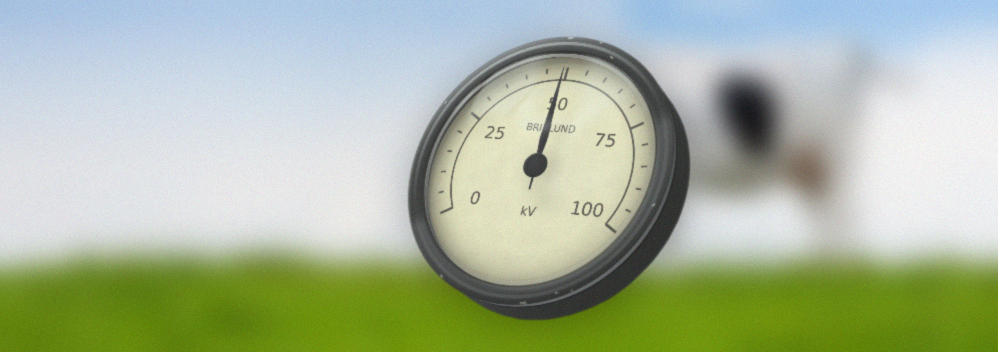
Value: 50 kV
